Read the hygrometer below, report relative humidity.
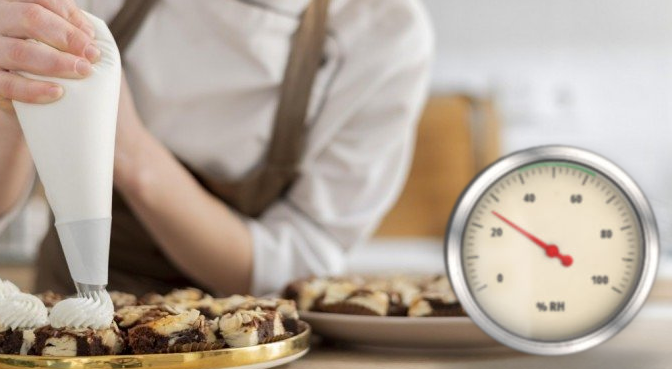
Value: 26 %
